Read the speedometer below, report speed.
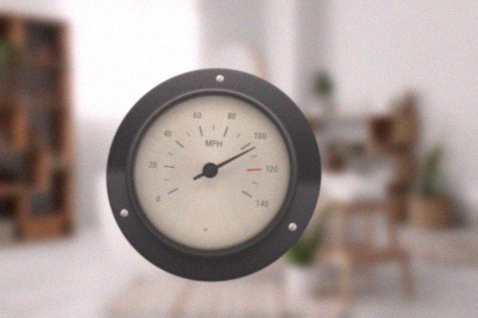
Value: 105 mph
